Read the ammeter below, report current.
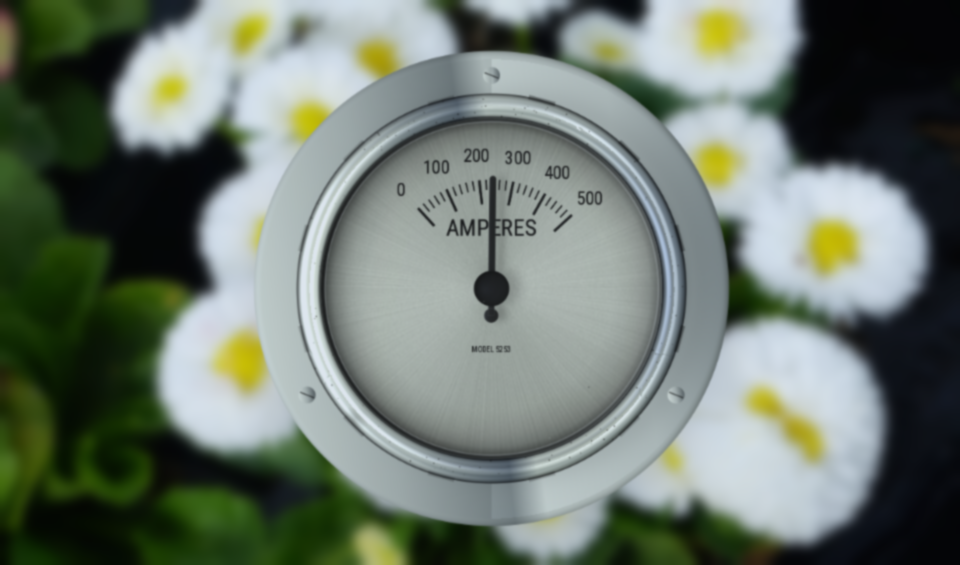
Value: 240 A
